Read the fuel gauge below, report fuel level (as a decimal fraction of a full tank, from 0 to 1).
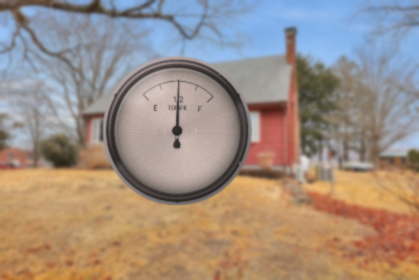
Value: 0.5
